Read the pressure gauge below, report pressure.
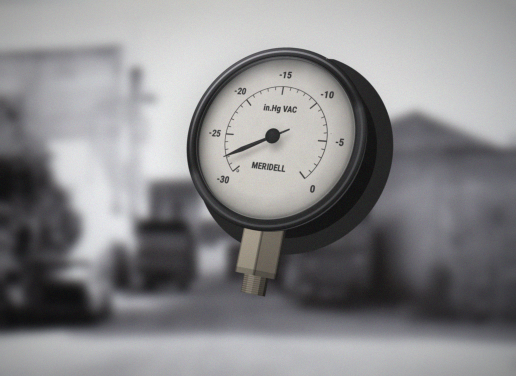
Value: -28 inHg
